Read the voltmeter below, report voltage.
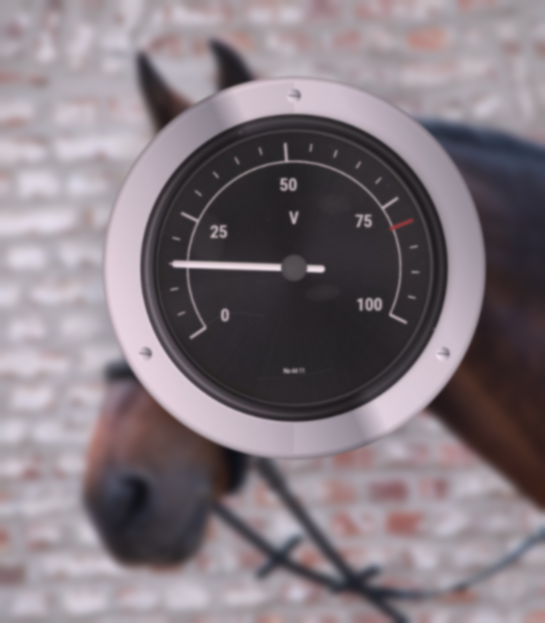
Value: 15 V
